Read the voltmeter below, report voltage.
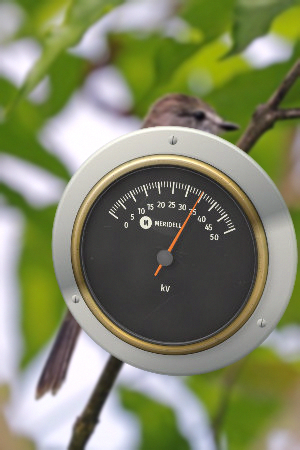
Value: 35 kV
